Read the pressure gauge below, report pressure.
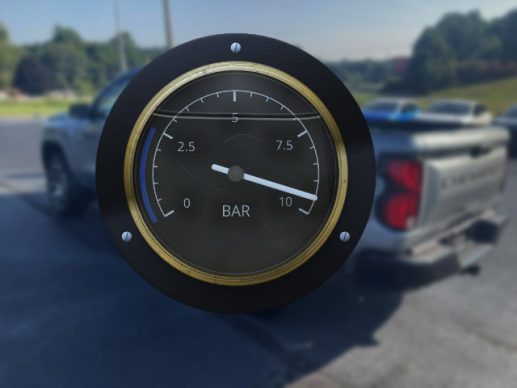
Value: 9.5 bar
